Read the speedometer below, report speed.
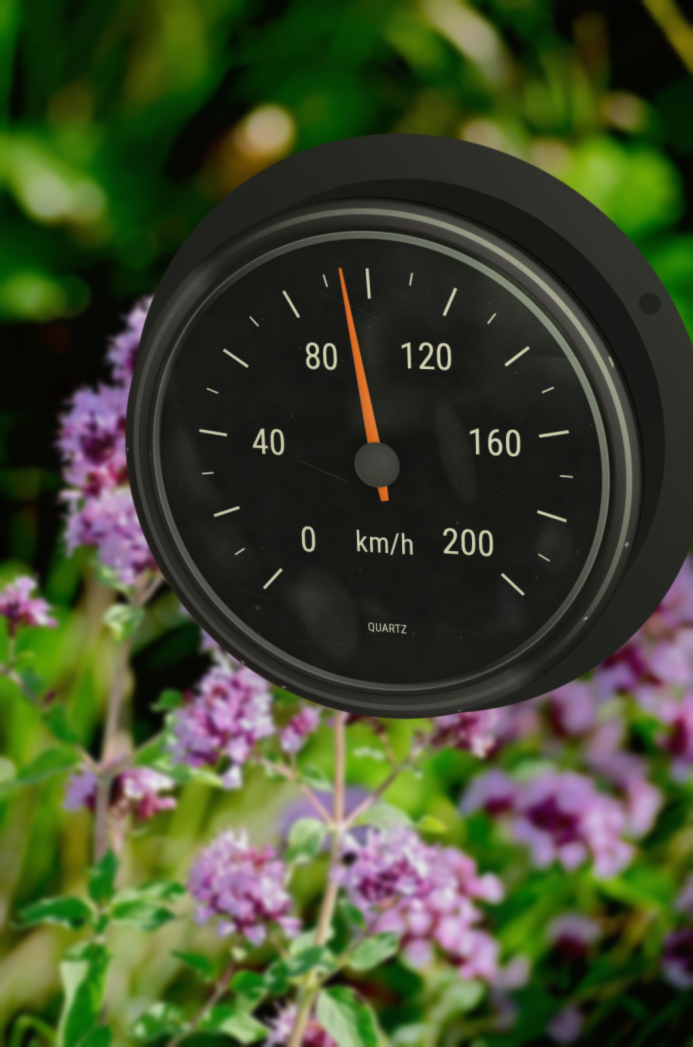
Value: 95 km/h
